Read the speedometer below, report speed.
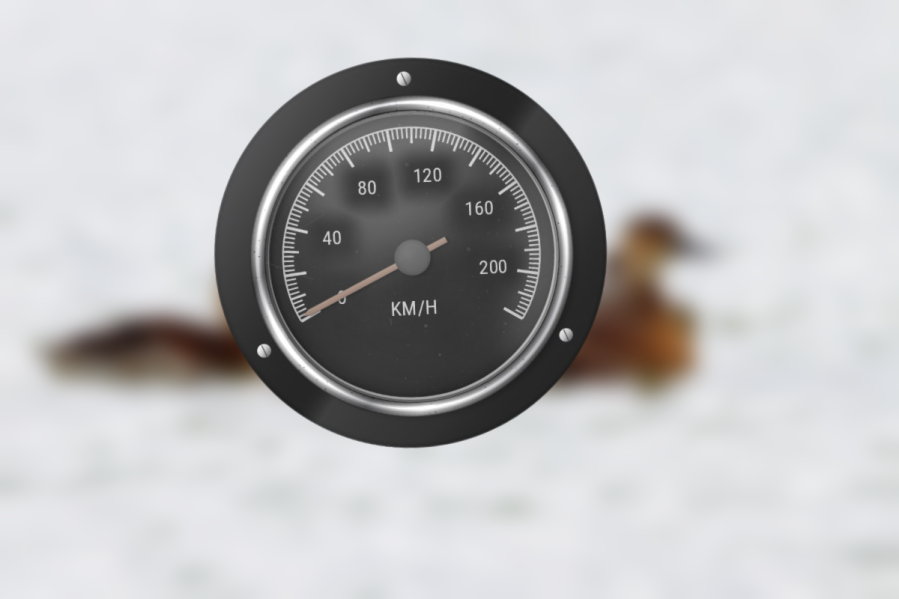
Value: 2 km/h
